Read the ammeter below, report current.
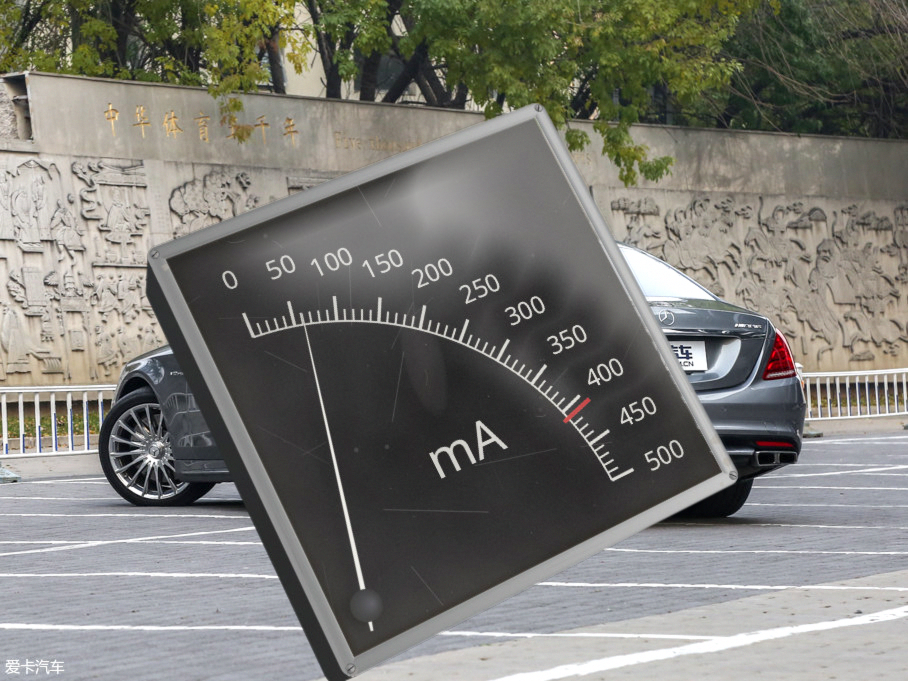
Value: 60 mA
